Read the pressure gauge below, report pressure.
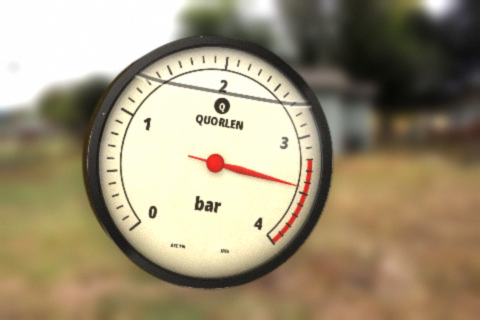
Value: 3.45 bar
